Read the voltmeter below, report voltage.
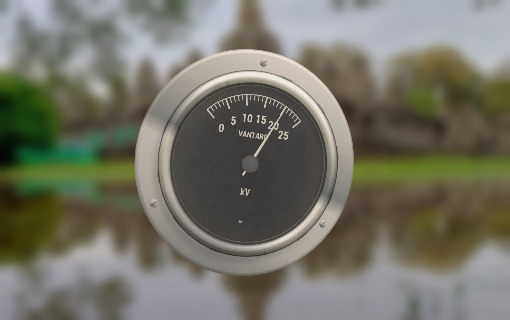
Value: 20 kV
